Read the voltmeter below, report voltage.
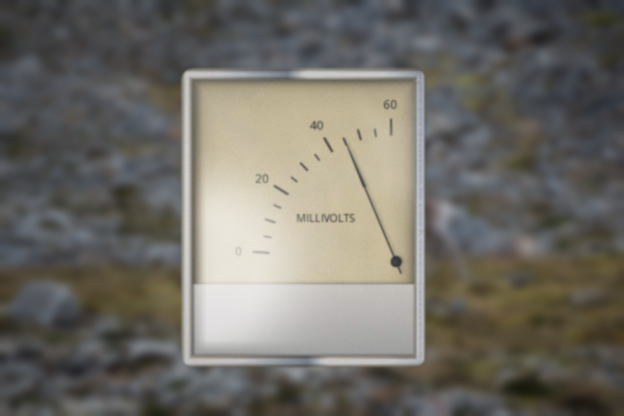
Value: 45 mV
